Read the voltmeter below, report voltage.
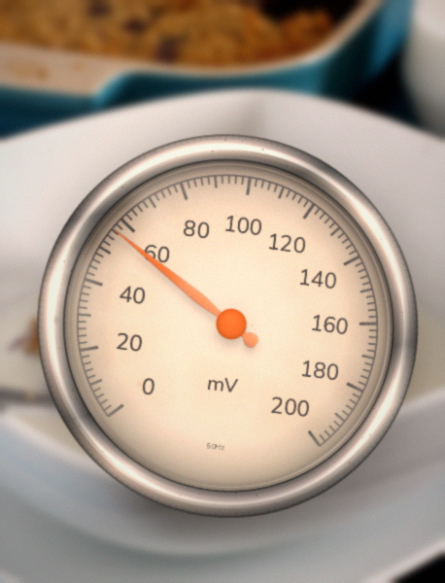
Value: 56 mV
